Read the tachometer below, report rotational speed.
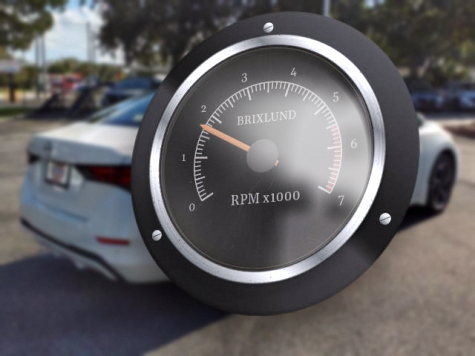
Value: 1700 rpm
